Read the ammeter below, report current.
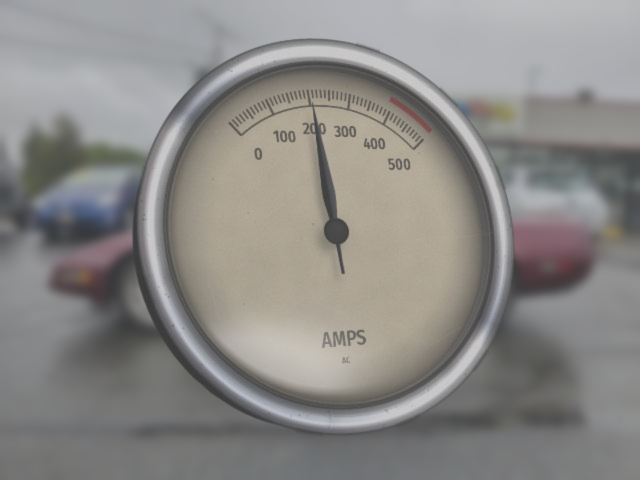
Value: 200 A
